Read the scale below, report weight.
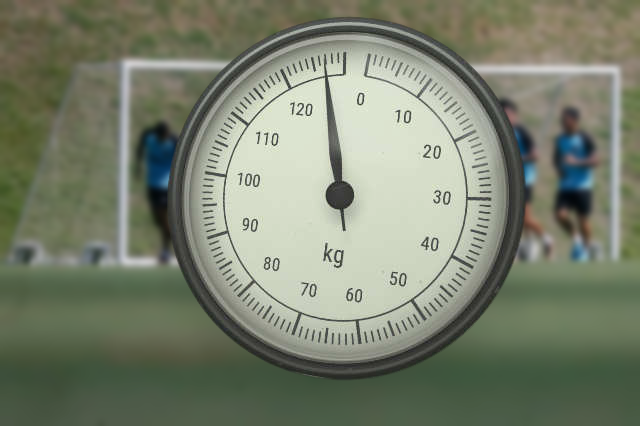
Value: 127 kg
